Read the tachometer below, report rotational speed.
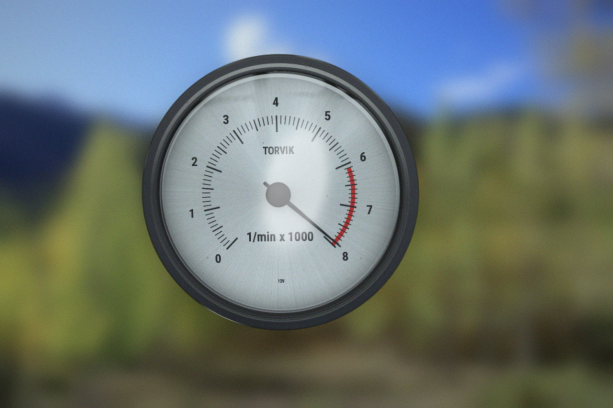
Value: 7900 rpm
